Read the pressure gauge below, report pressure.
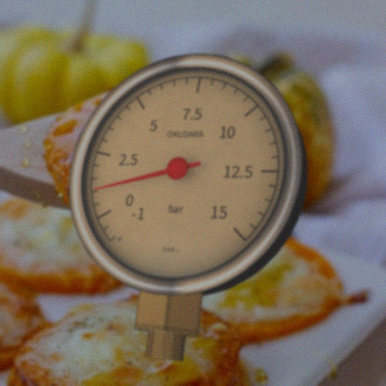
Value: 1 bar
